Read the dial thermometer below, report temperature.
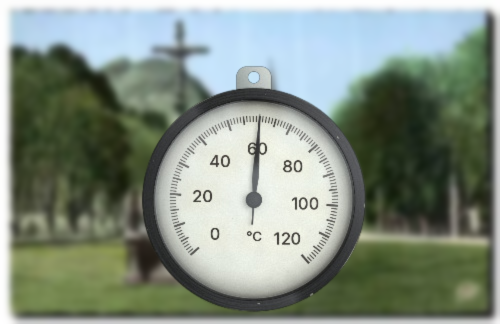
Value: 60 °C
